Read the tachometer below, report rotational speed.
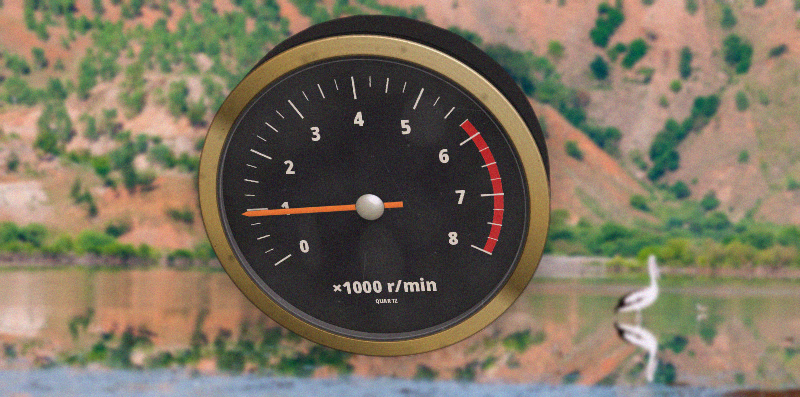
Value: 1000 rpm
